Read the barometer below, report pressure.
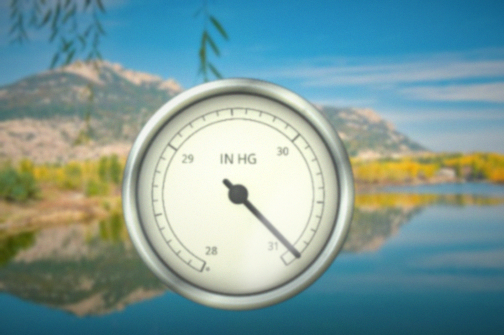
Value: 30.9 inHg
